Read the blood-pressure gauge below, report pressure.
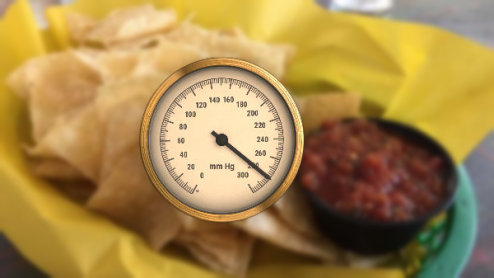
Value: 280 mmHg
